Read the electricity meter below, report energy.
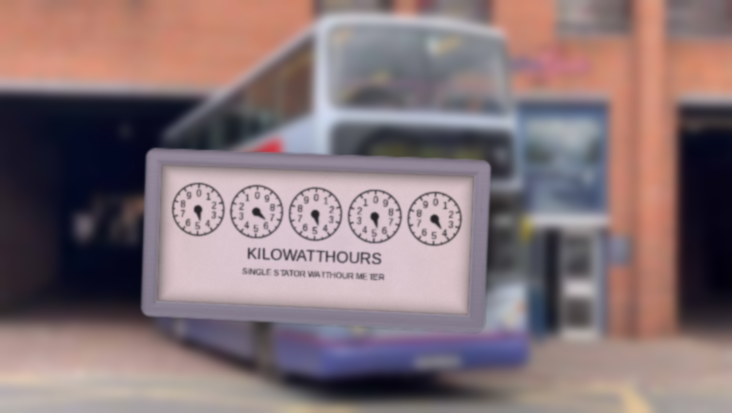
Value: 46454 kWh
